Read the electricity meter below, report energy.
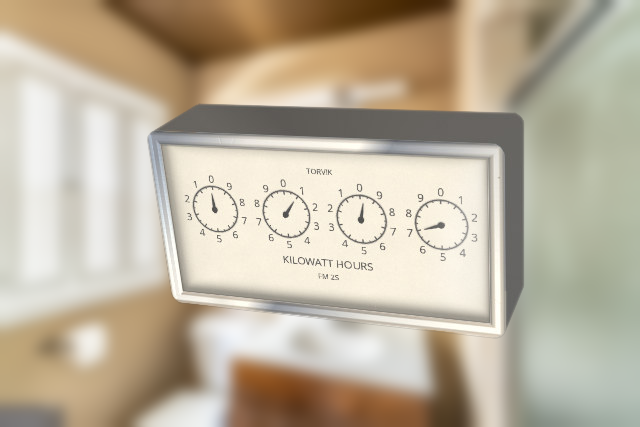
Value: 97 kWh
